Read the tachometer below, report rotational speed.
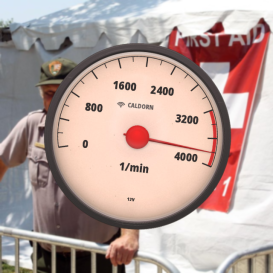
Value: 3800 rpm
